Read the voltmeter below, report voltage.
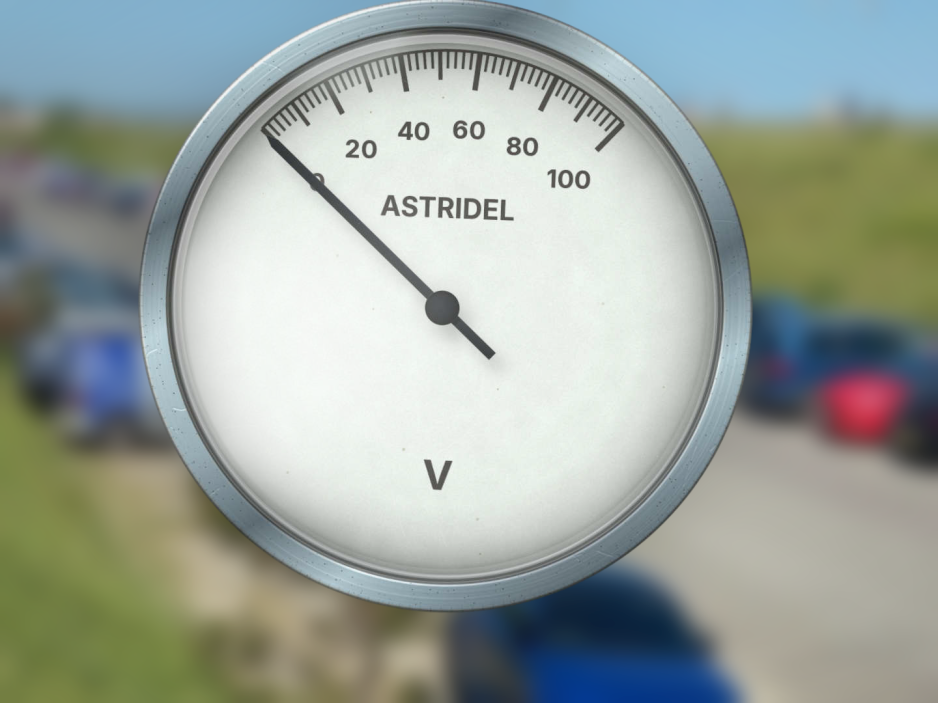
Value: 0 V
